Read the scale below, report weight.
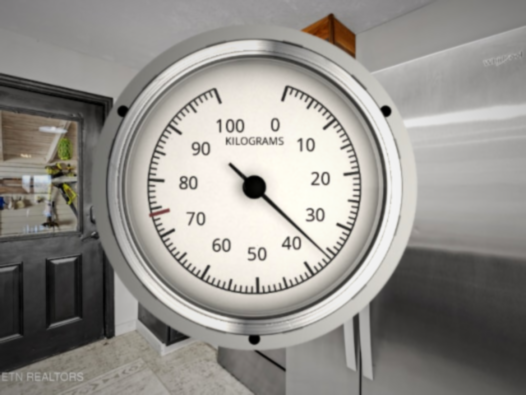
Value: 36 kg
